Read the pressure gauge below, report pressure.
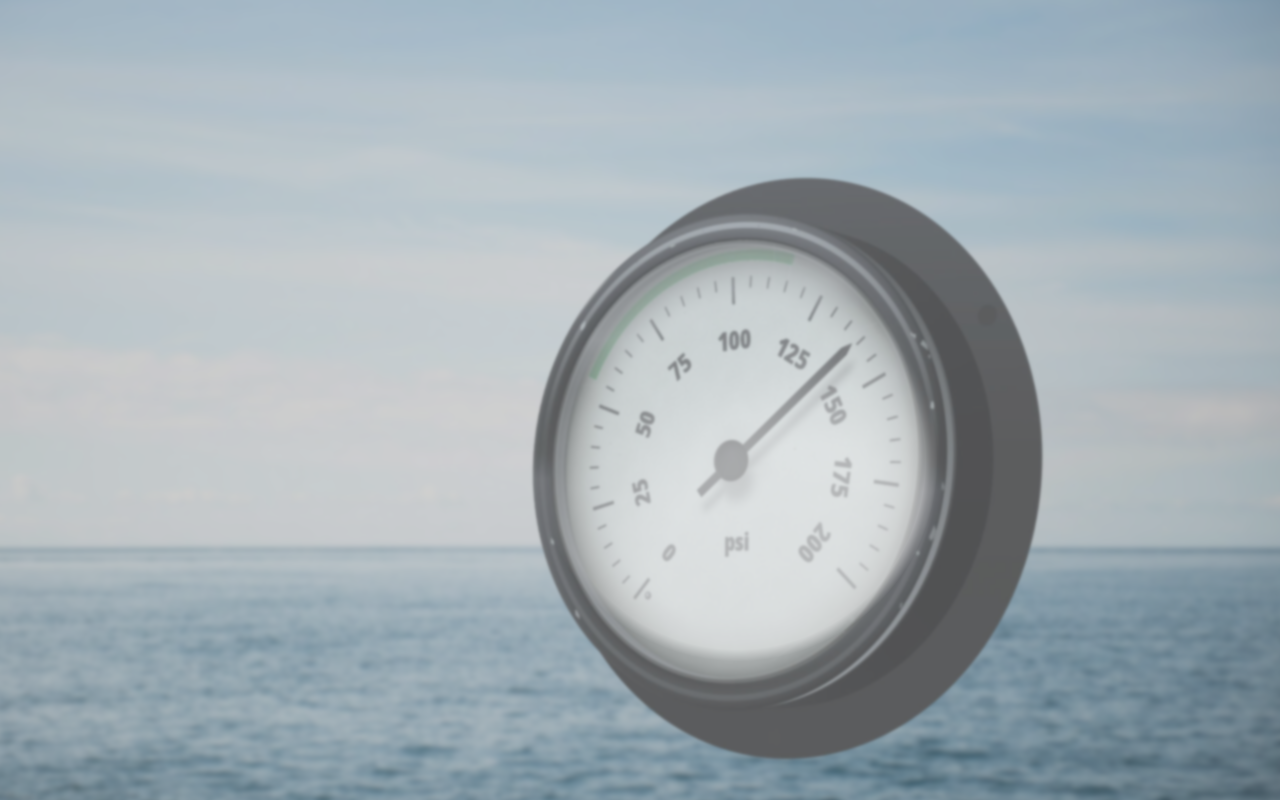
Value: 140 psi
